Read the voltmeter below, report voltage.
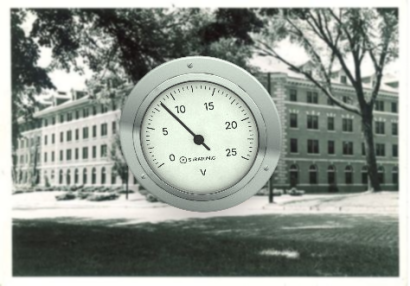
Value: 8.5 V
